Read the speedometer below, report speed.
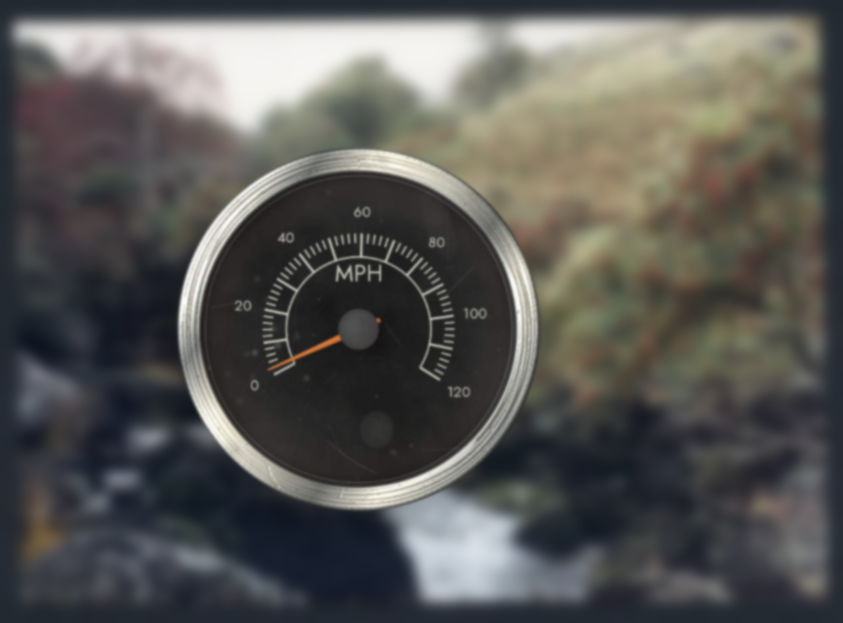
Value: 2 mph
